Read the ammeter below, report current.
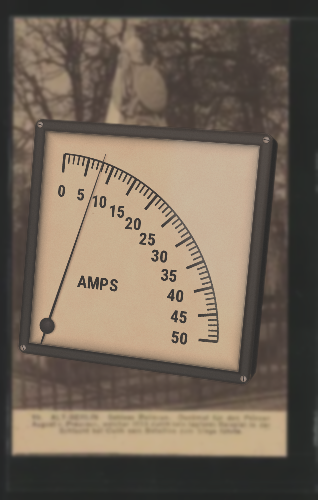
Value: 8 A
